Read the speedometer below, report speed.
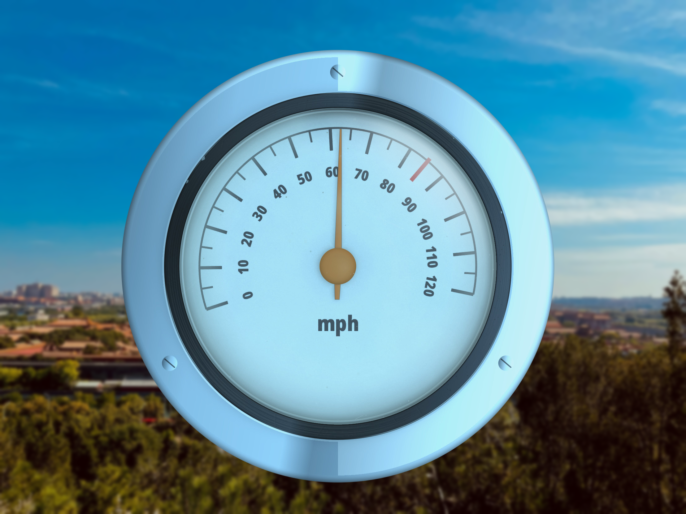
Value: 62.5 mph
